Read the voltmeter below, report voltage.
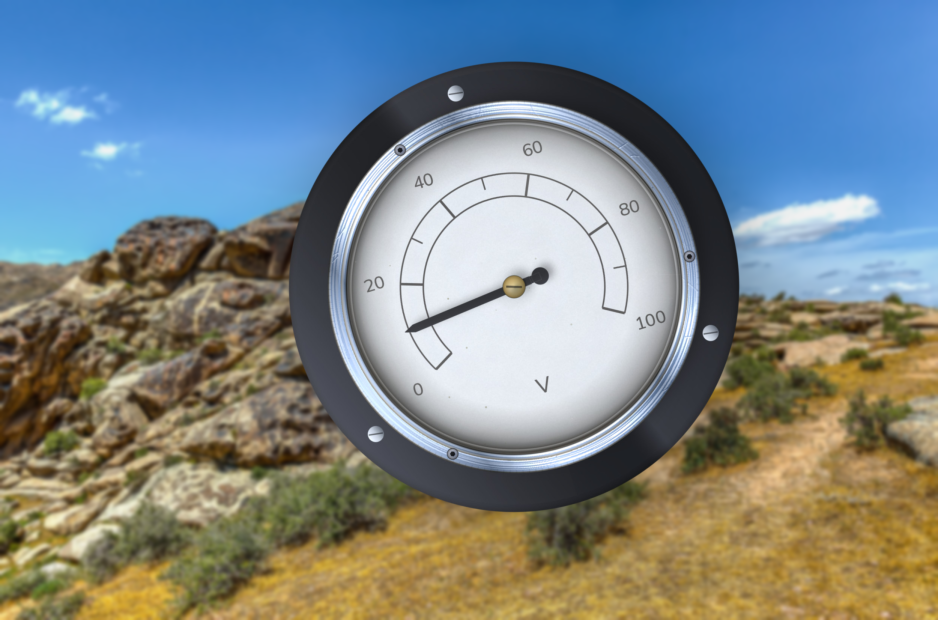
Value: 10 V
